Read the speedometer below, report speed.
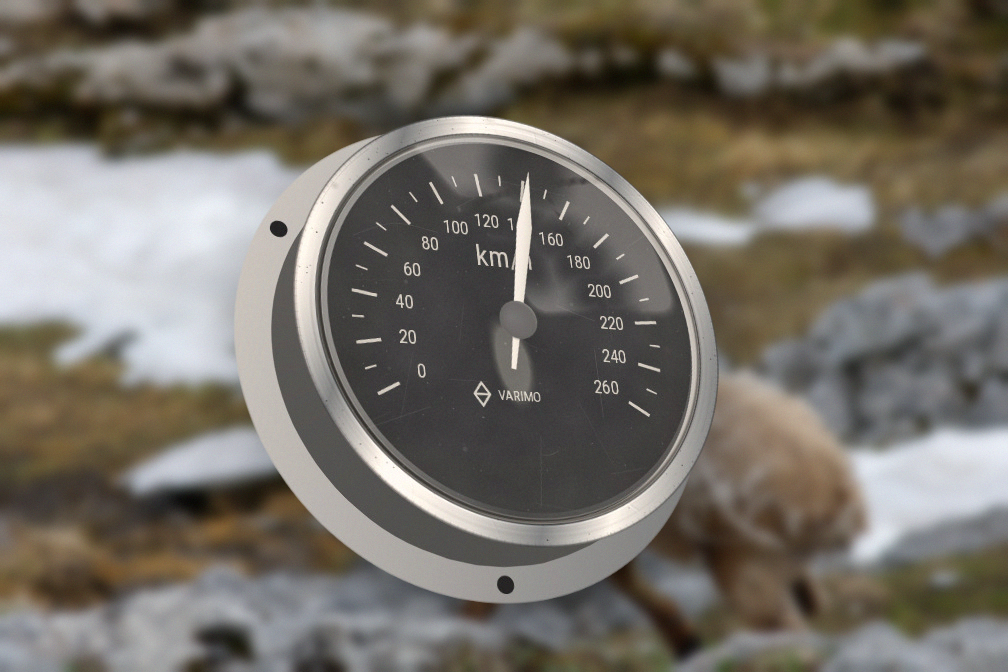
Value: 140 km/h
